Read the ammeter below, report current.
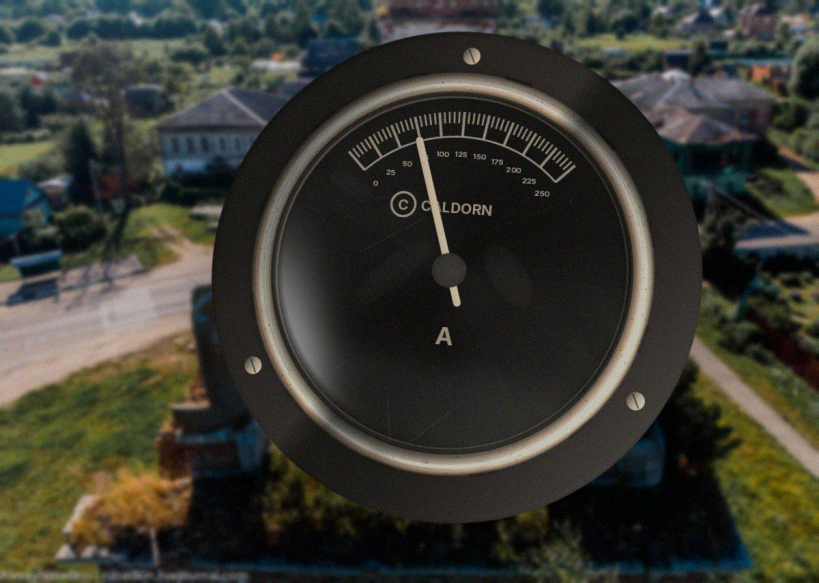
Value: 75 A
